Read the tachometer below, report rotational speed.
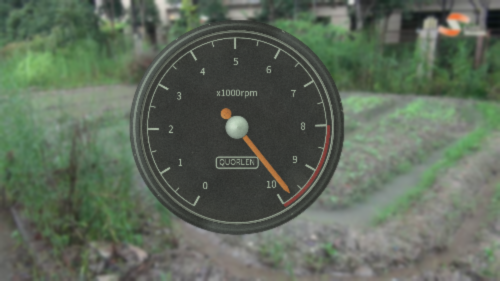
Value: 9750 rpm
